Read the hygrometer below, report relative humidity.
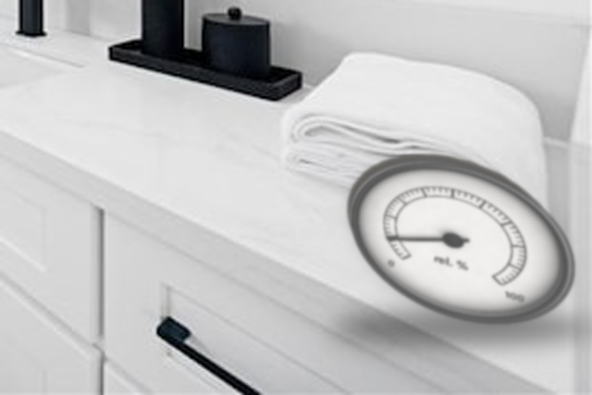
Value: 10 %
